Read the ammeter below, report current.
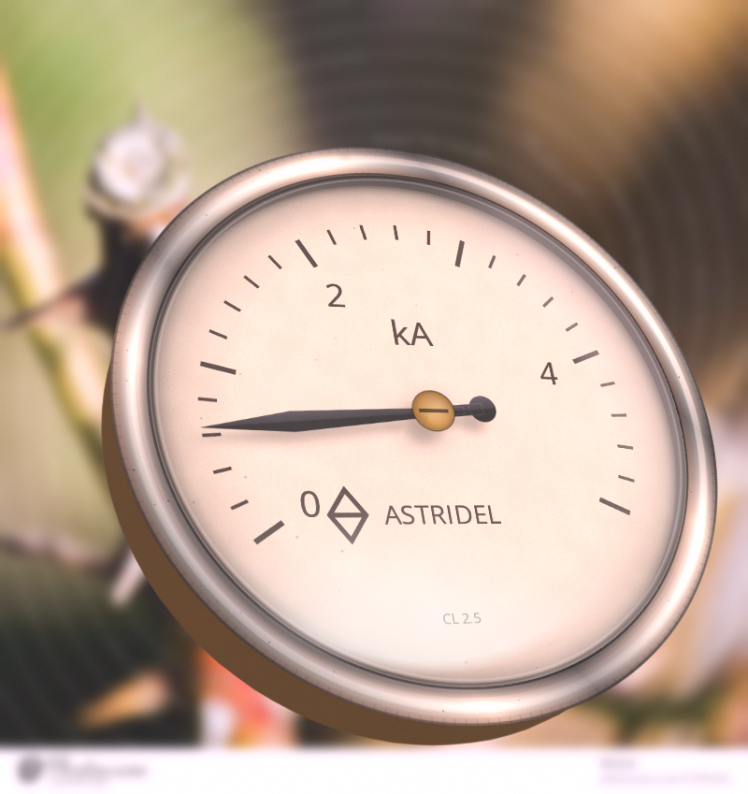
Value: 0.6 kA
